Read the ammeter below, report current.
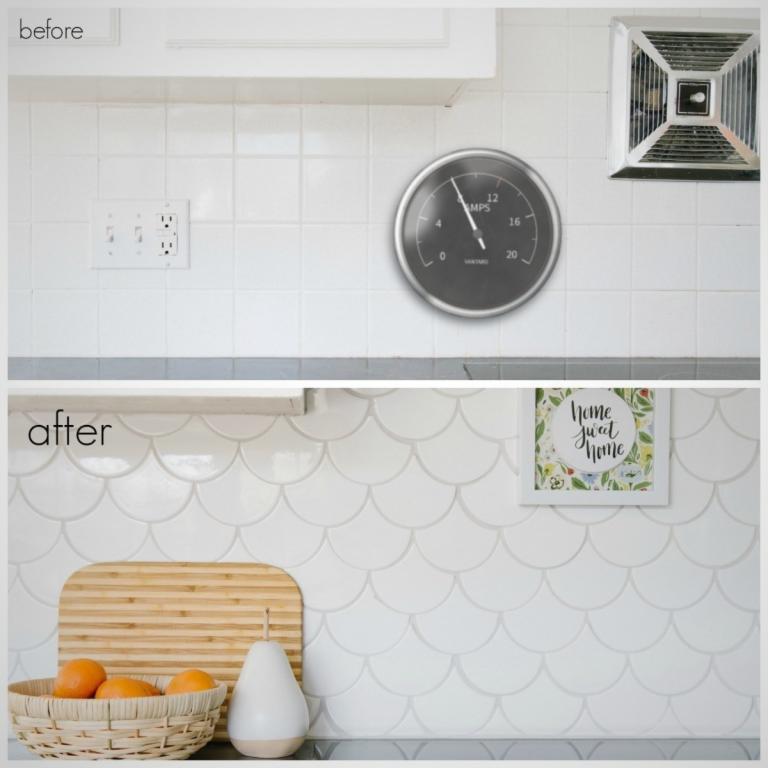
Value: 8 A
